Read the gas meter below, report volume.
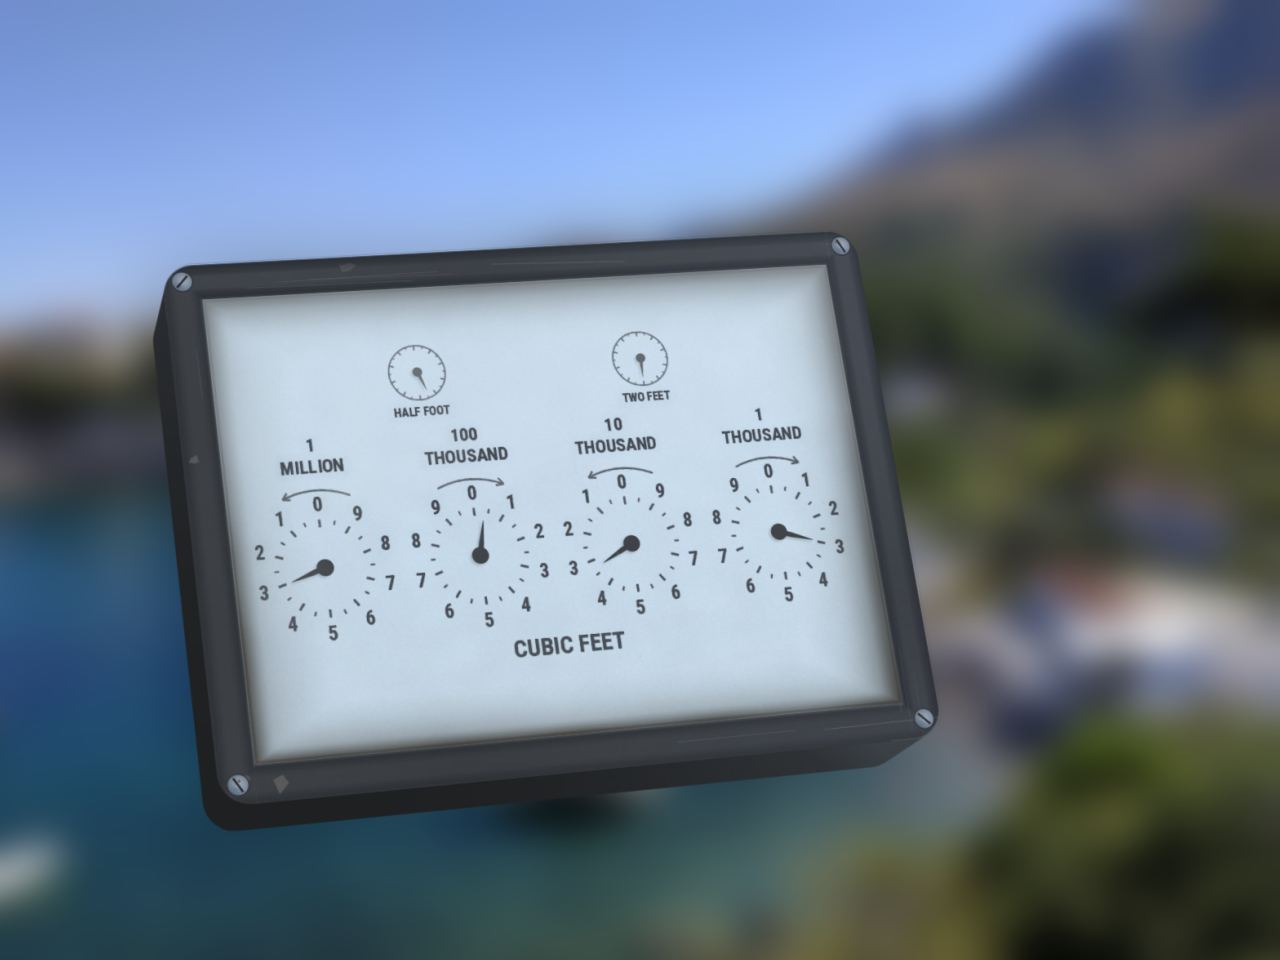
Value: 303300 ft³
